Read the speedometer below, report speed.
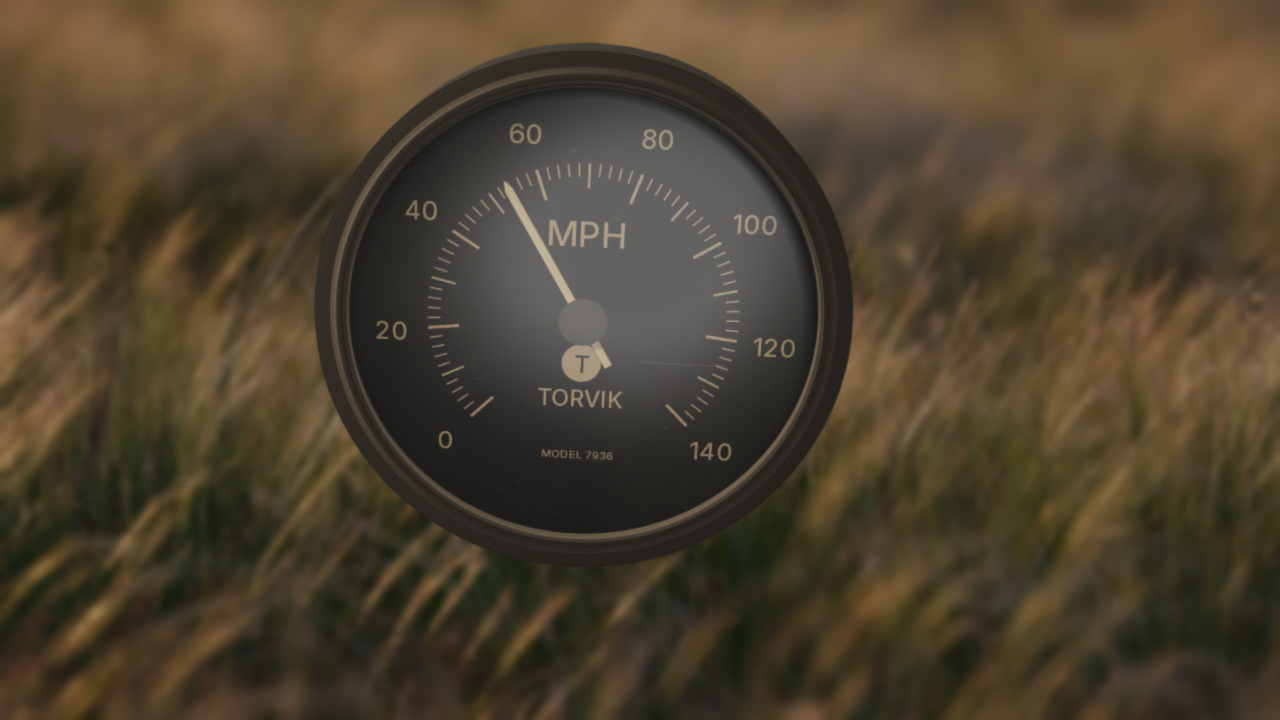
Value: 54 mph
